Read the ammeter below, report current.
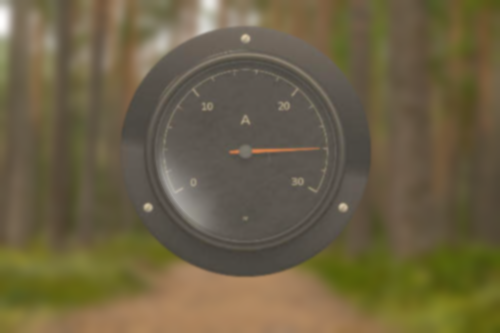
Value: 26 A
